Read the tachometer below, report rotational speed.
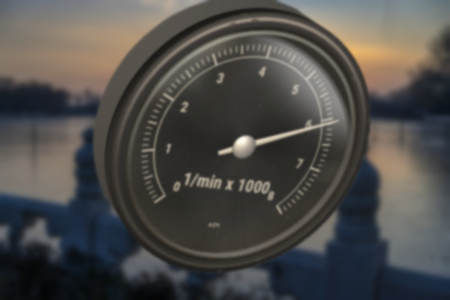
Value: 6000 rpm
